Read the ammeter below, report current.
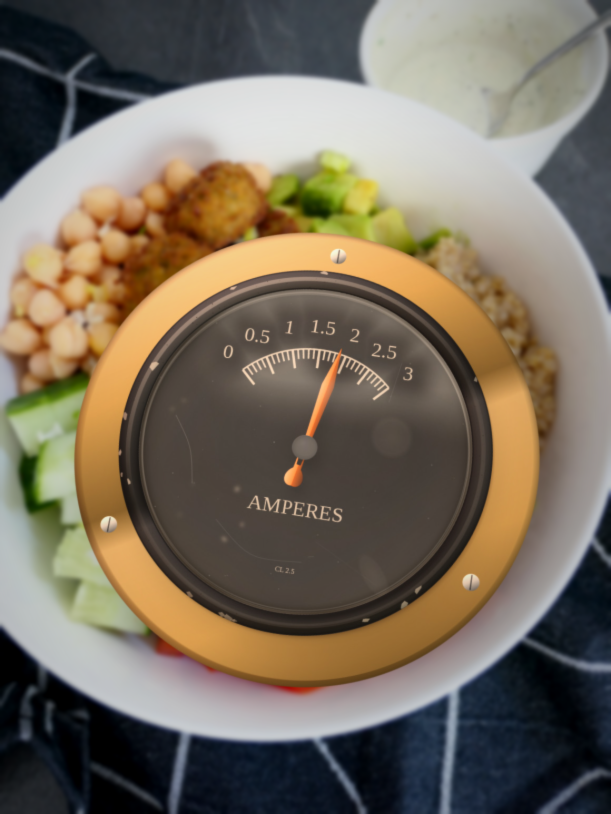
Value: 1.9 A
